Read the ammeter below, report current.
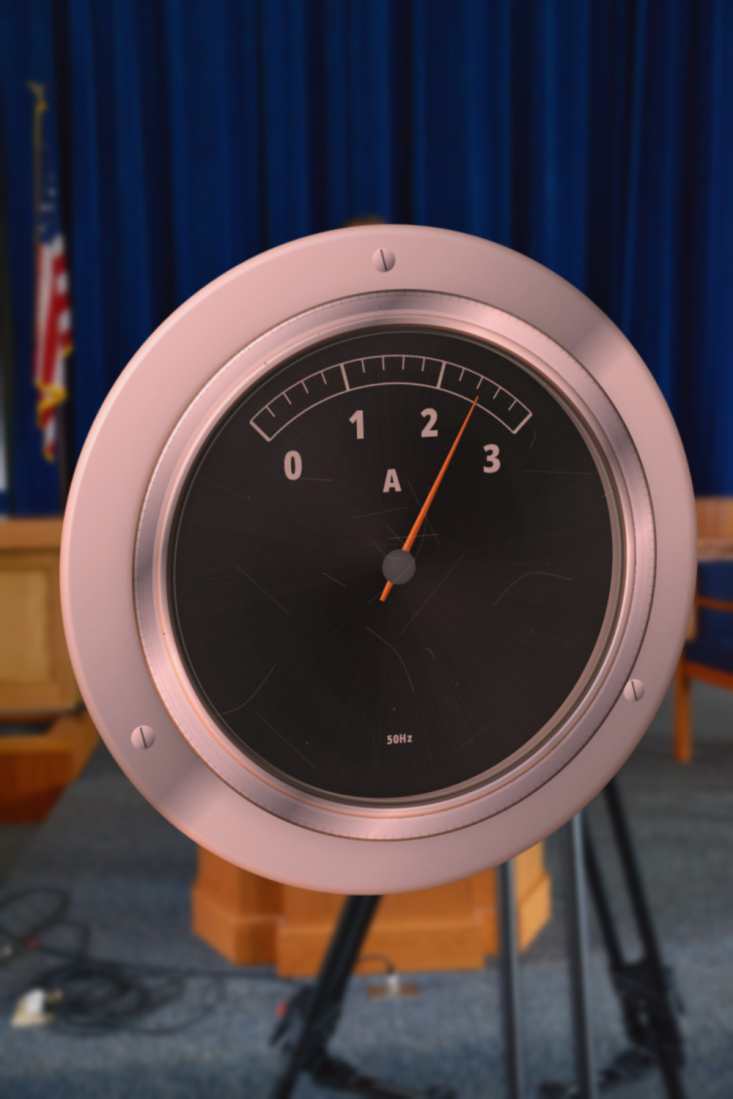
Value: 2.4 A
